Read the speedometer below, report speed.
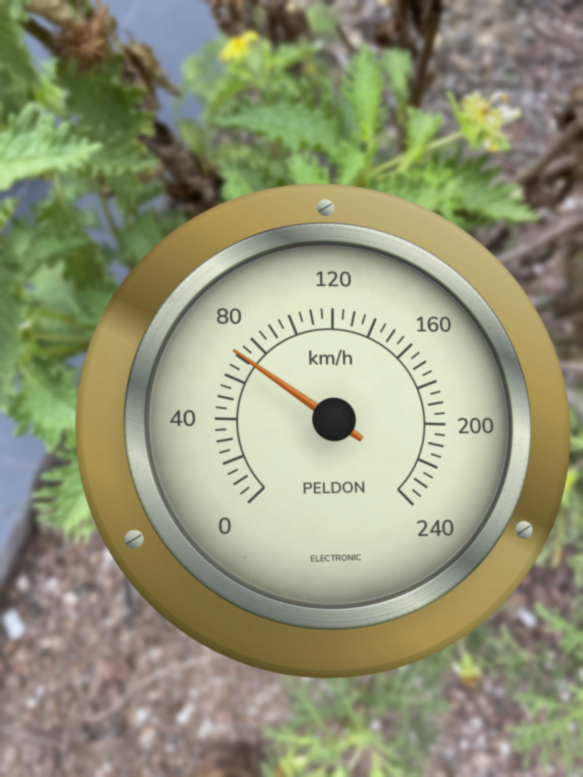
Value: 70 km/h
